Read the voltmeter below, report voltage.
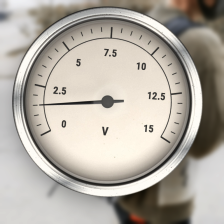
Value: 1.5 V
